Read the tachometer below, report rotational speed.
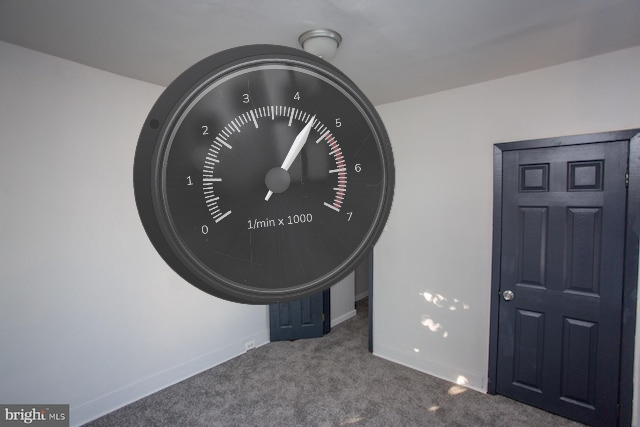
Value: 4500 rpm
